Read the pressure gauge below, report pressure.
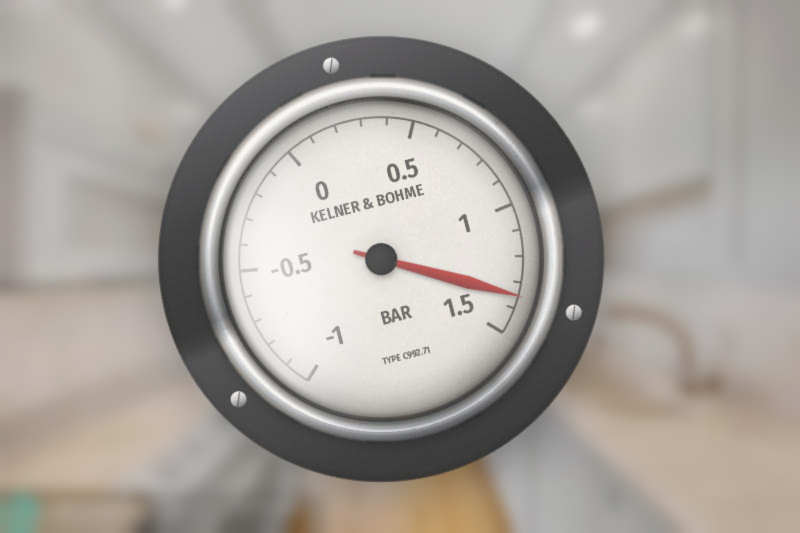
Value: 1.35 bar
